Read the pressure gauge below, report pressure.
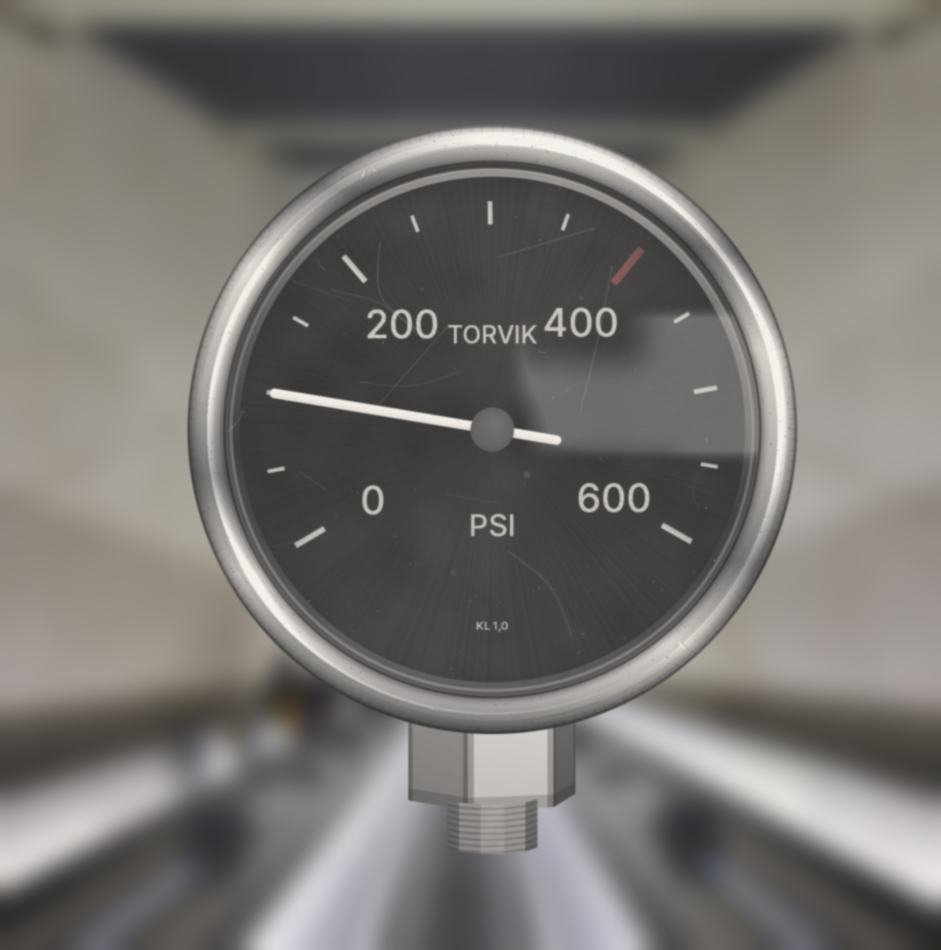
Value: 100 psi
